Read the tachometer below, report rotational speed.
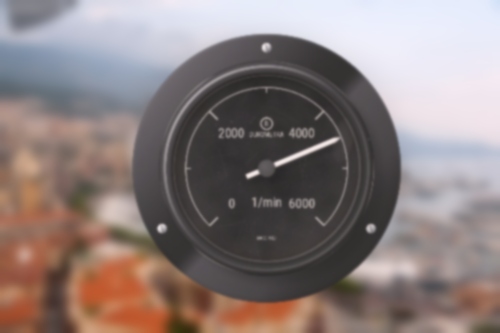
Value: 4500 rpm
